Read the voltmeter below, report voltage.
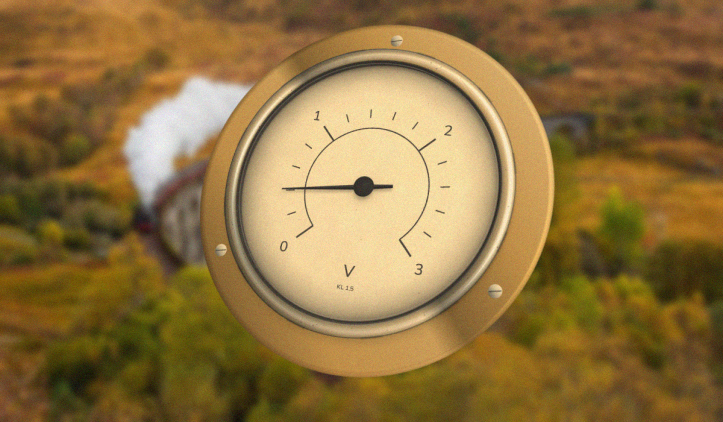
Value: 0.4 V
